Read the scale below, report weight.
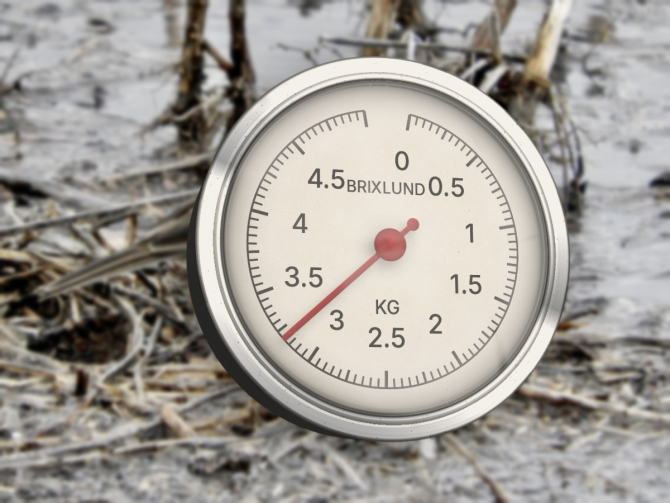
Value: 3.2 kg
